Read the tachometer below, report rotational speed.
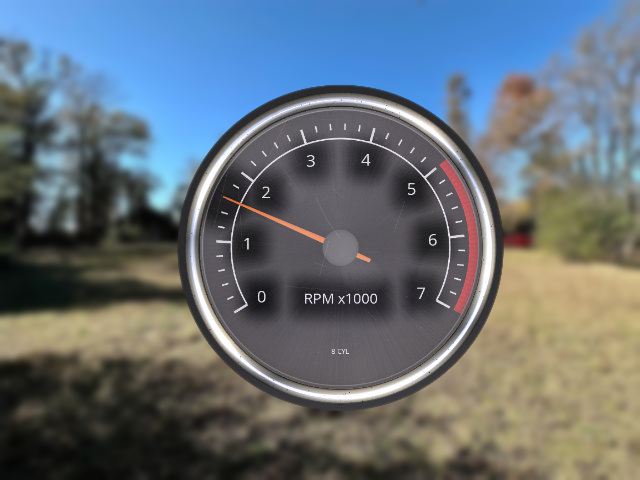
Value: 1600 rpm
